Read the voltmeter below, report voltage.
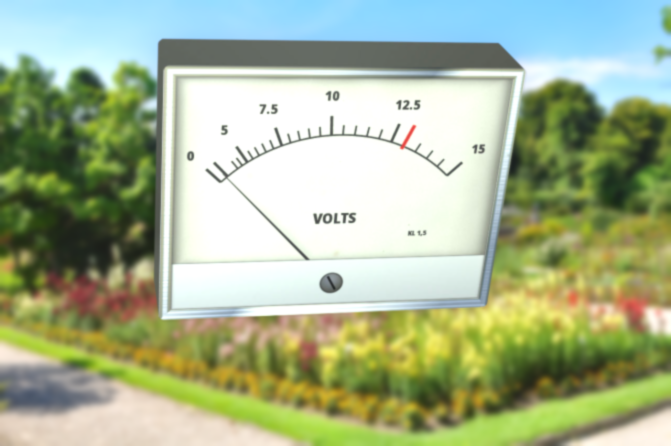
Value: 2.5 V
